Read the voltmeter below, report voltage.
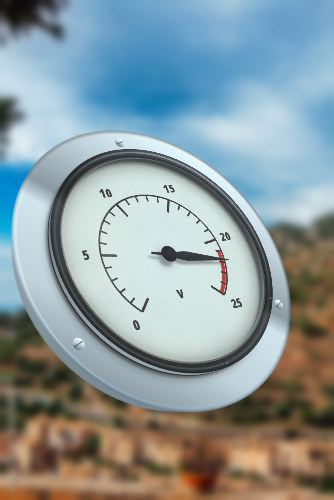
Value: 22 V
